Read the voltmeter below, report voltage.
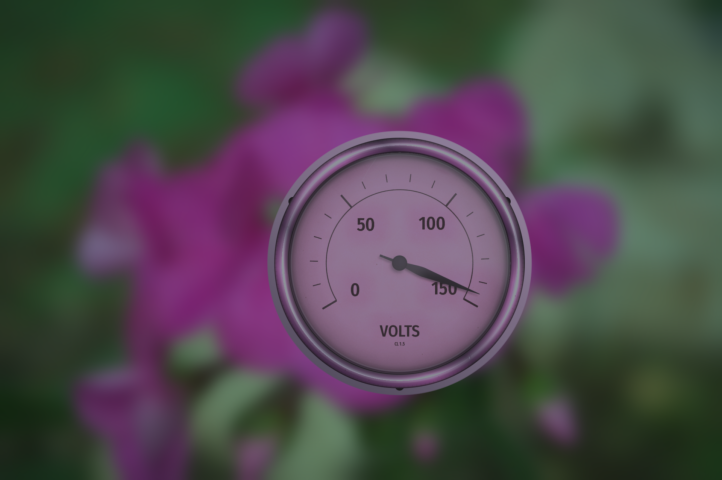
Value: 145 V
